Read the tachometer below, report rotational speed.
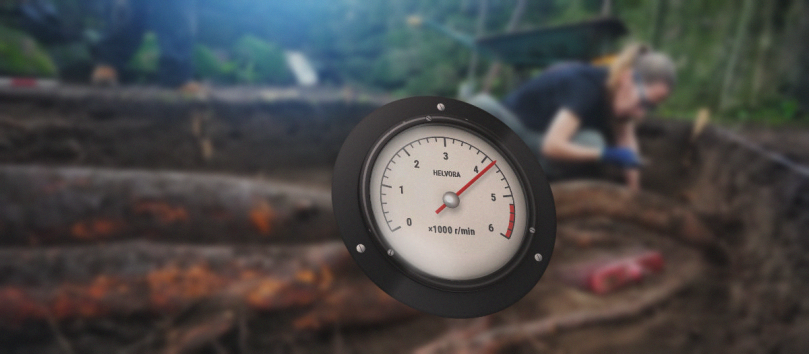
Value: 4200 rpm
